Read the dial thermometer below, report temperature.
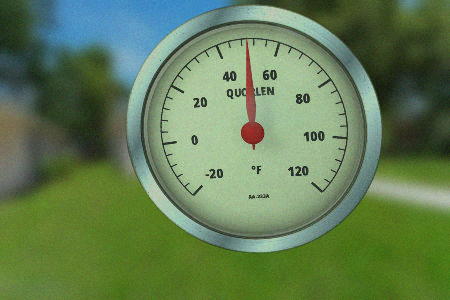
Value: 50 °F
